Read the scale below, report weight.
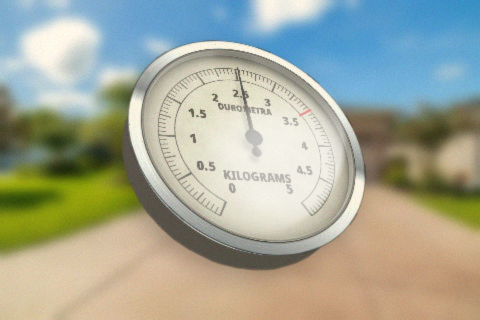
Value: 2.5 kg
